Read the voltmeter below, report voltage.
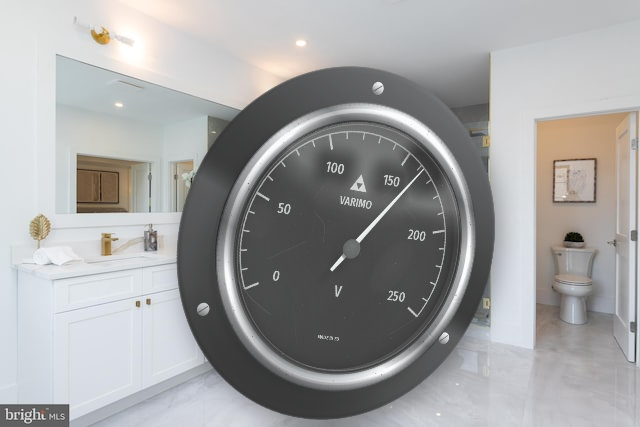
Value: 160 V
